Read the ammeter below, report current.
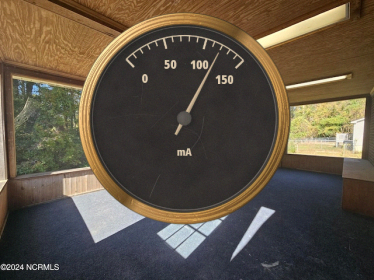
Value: 120 mA
